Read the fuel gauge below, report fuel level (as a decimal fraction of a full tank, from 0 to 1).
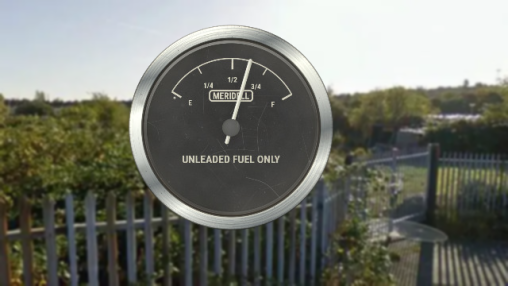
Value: 0.625
